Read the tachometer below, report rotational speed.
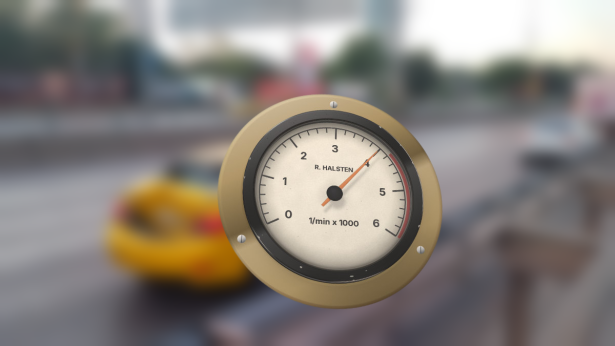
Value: 4000 rpm
